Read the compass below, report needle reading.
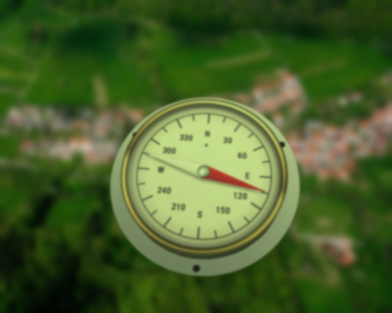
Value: 105 °
